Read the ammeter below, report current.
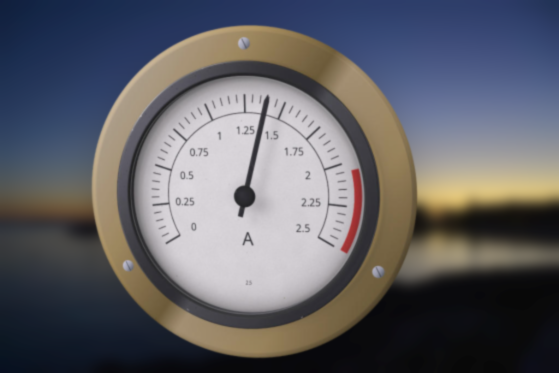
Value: 1.4 A
